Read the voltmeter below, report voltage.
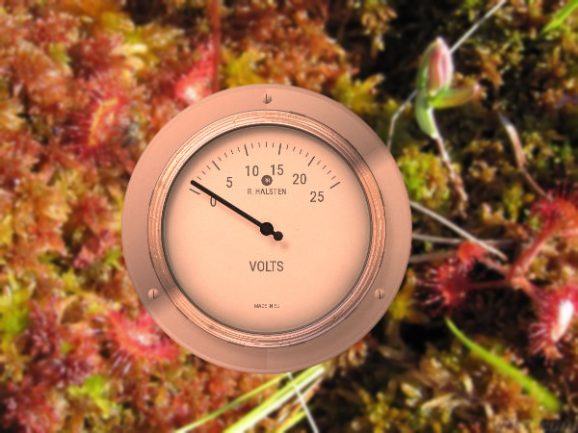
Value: 1 V
